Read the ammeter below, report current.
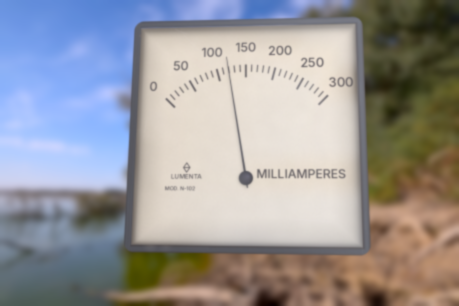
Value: 120 mA
